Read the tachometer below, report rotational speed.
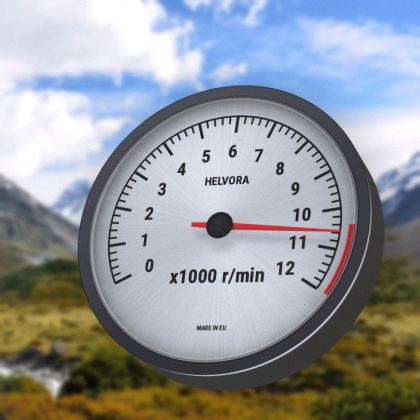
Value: 10600 rpm
